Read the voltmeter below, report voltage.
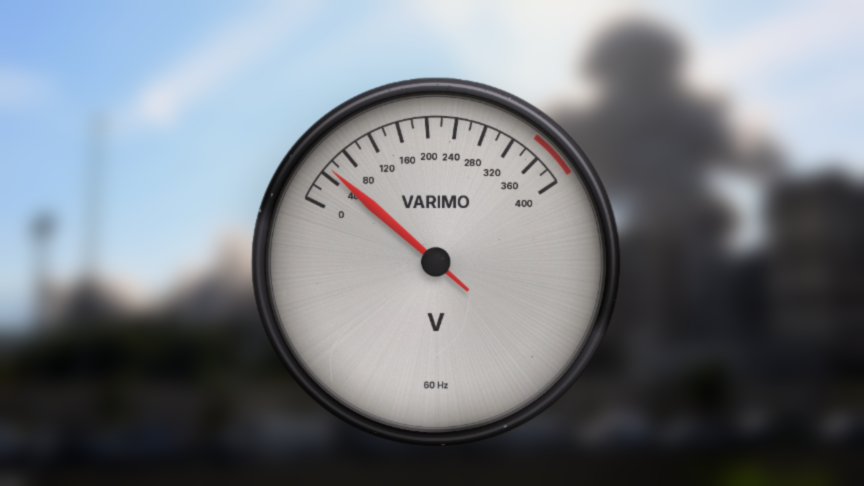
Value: 50 V
